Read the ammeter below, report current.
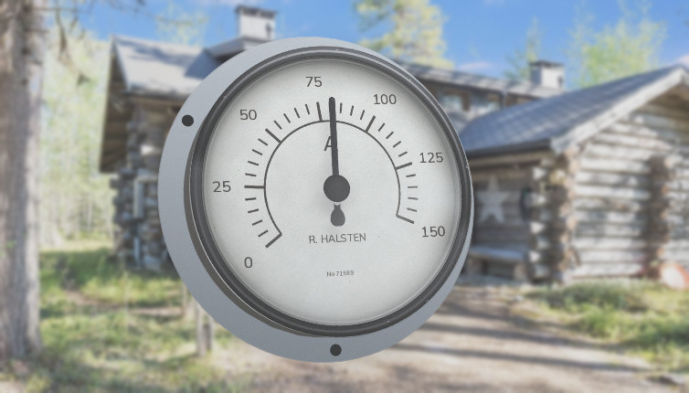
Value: 80 A
